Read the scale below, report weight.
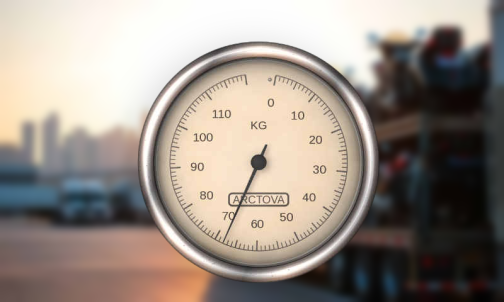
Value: 68 kg
